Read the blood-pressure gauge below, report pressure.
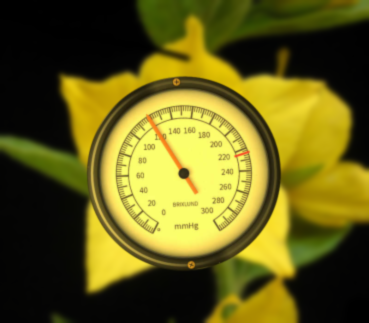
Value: 120 mmHg
